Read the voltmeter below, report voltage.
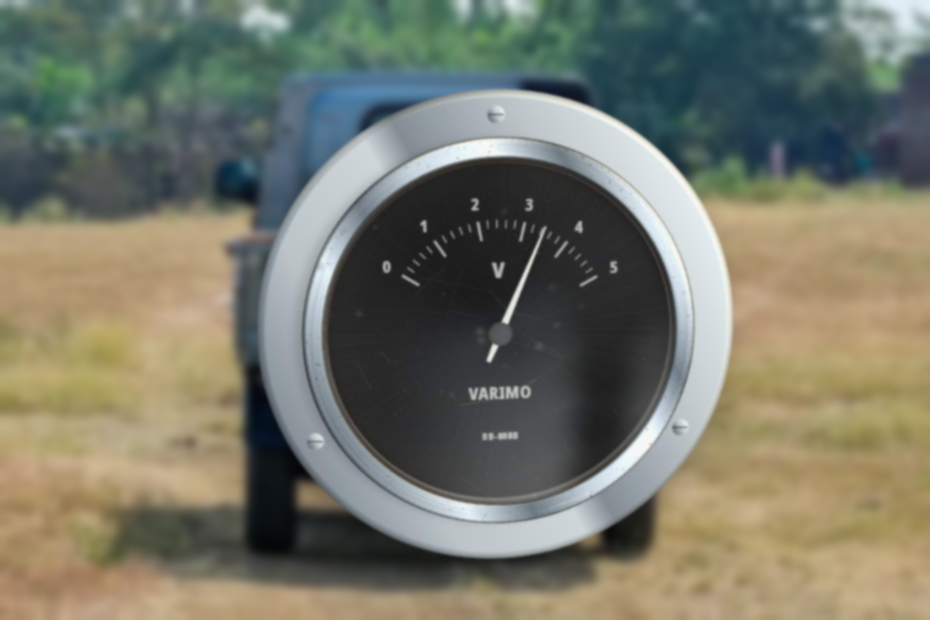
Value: 3.4 V
